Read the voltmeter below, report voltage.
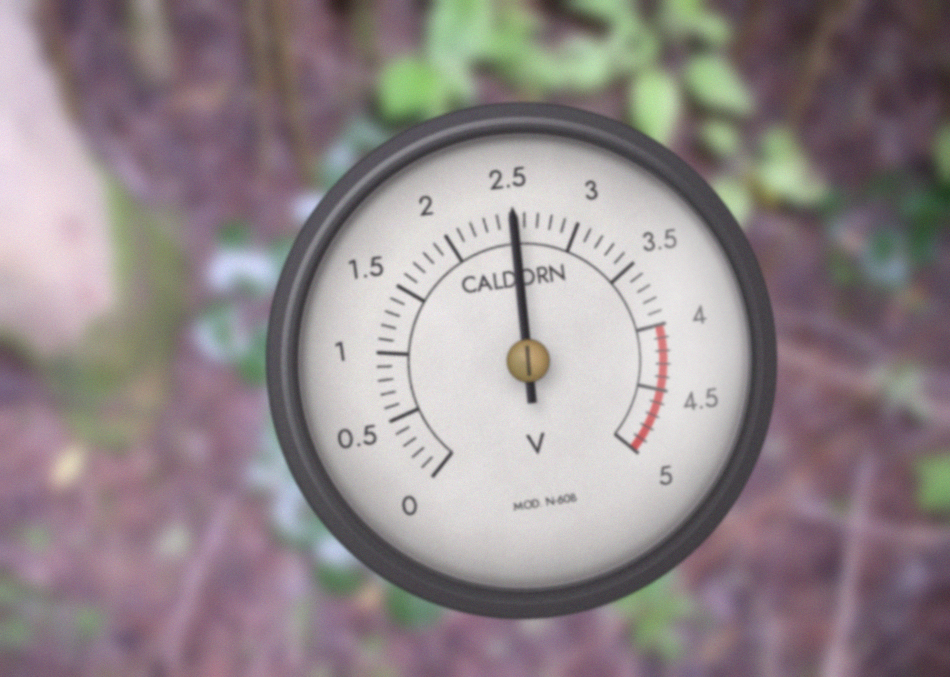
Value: 2.5 V
